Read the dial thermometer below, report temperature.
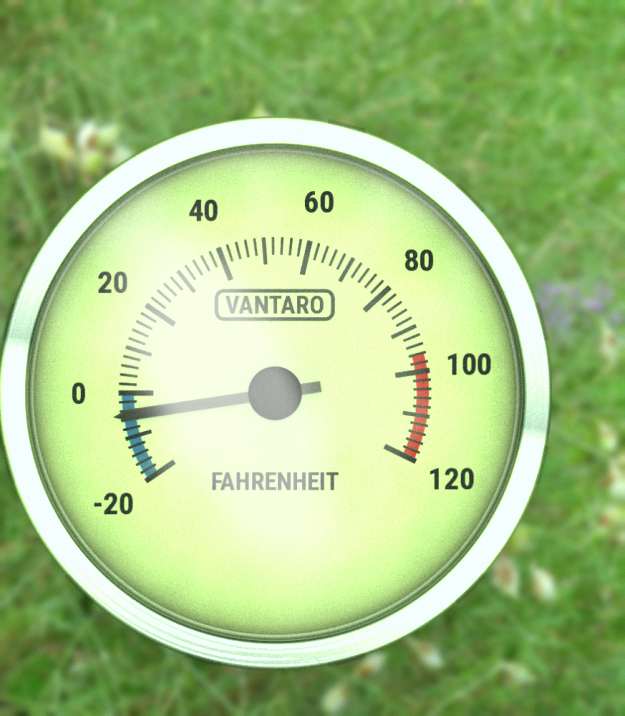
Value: -5 °F
